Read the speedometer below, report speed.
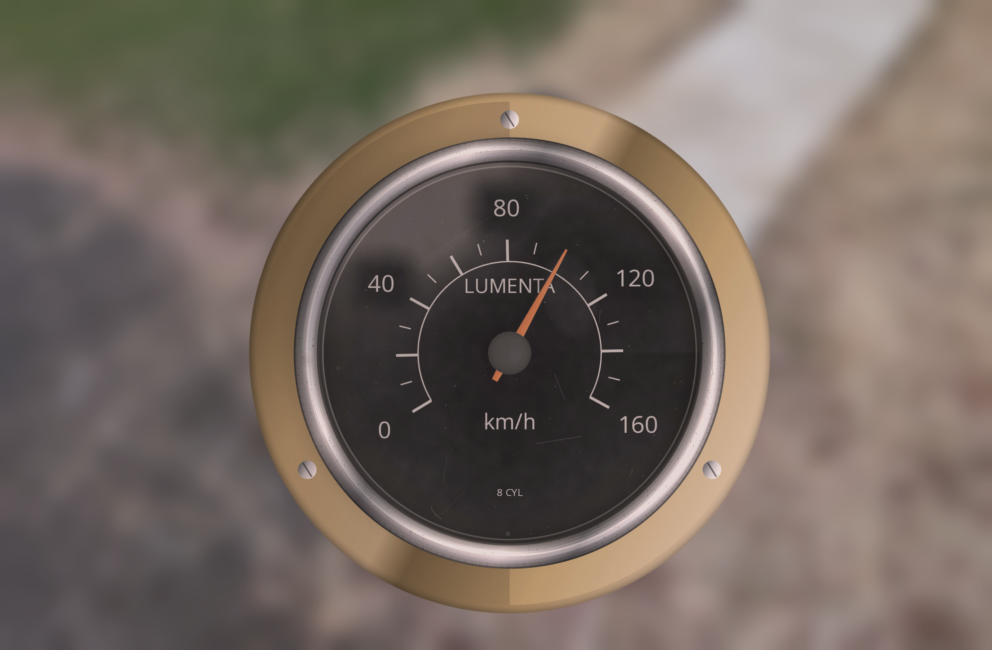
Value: 100 km/h
